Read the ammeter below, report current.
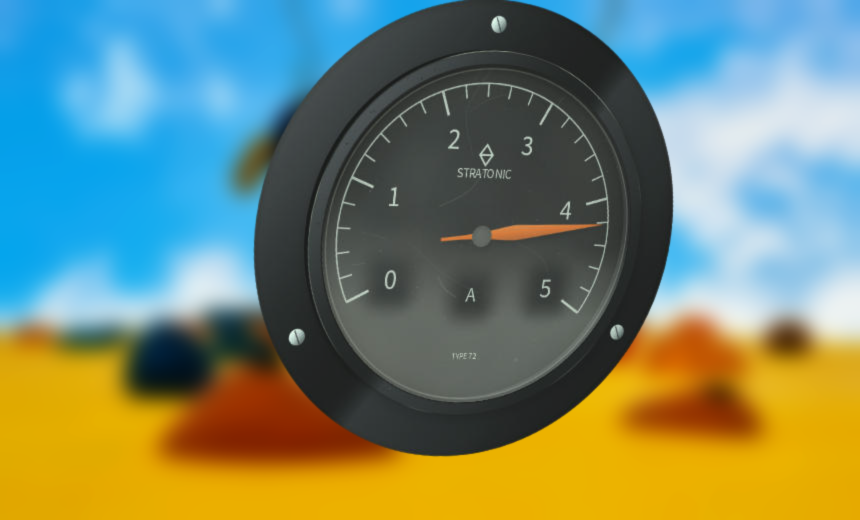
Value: 4.2 A
